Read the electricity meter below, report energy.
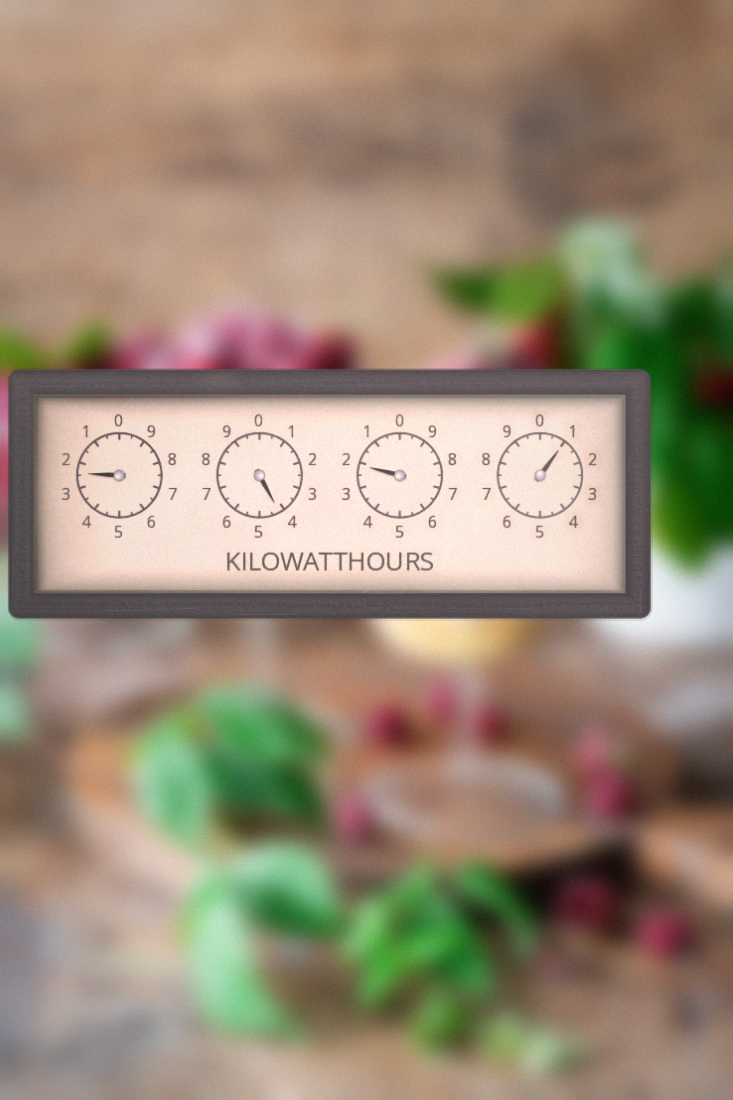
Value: 2421 kWh
